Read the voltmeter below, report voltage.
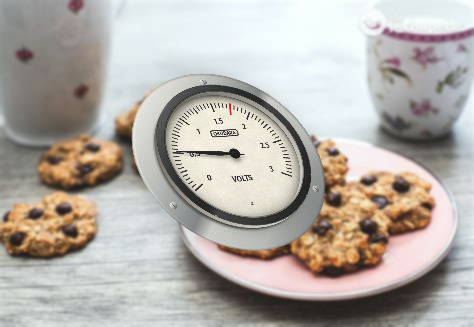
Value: 0.5 V
